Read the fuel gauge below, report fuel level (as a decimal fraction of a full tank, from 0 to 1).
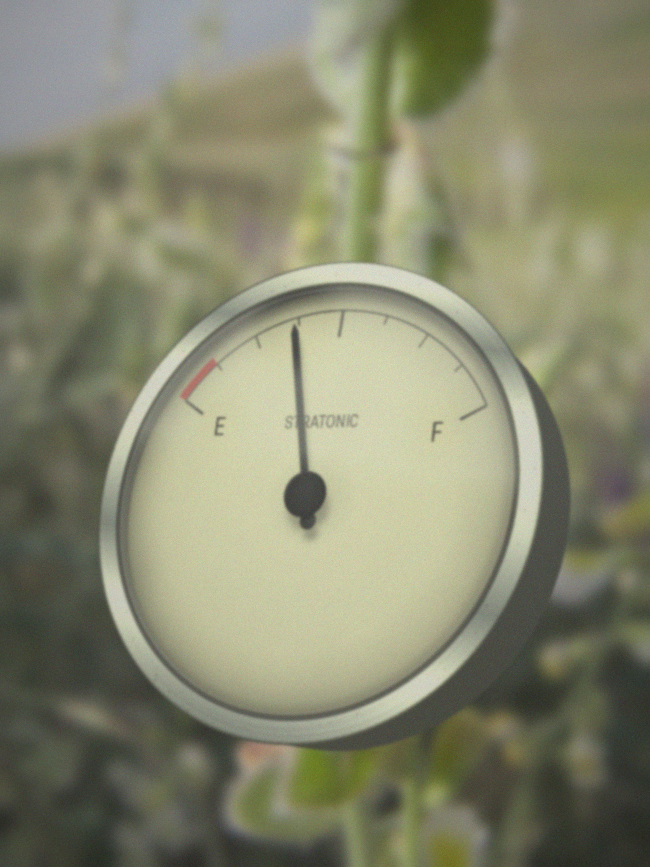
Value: 0.375
